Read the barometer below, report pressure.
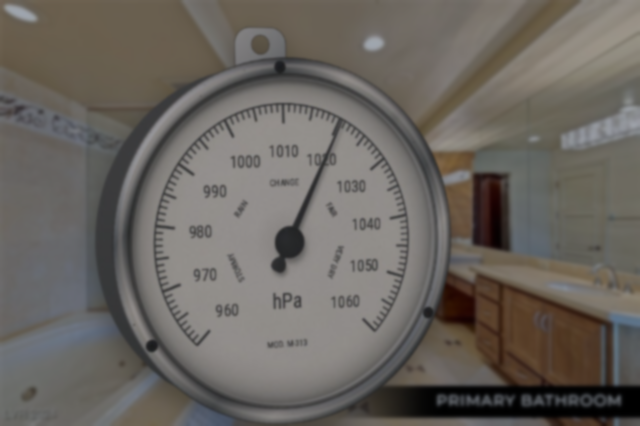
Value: 1020 hPa
